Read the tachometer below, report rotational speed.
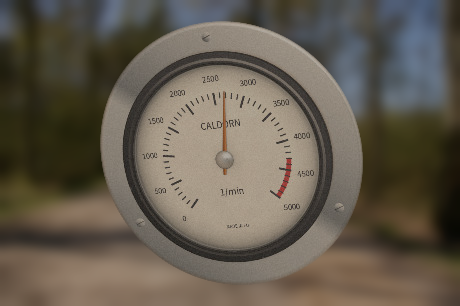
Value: 2700 rpm
